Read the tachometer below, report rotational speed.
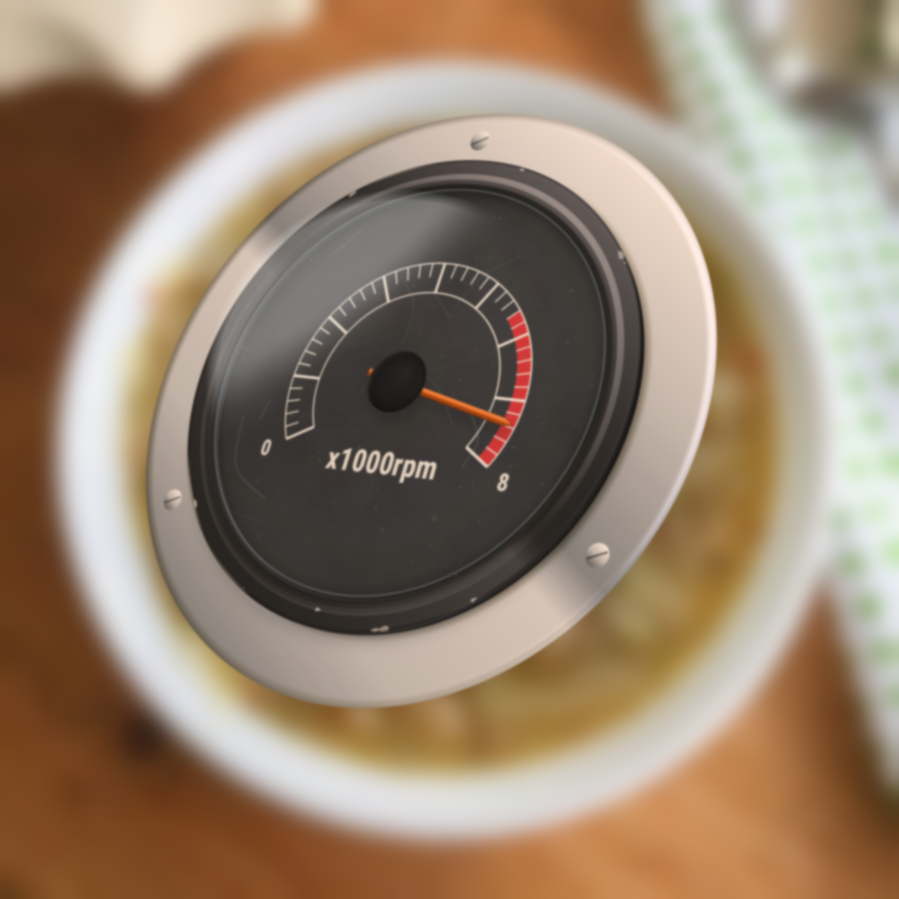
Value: 7400 rpm
